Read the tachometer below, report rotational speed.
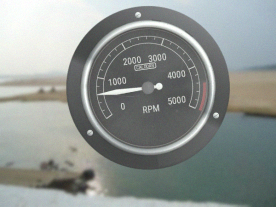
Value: 600 rpm
